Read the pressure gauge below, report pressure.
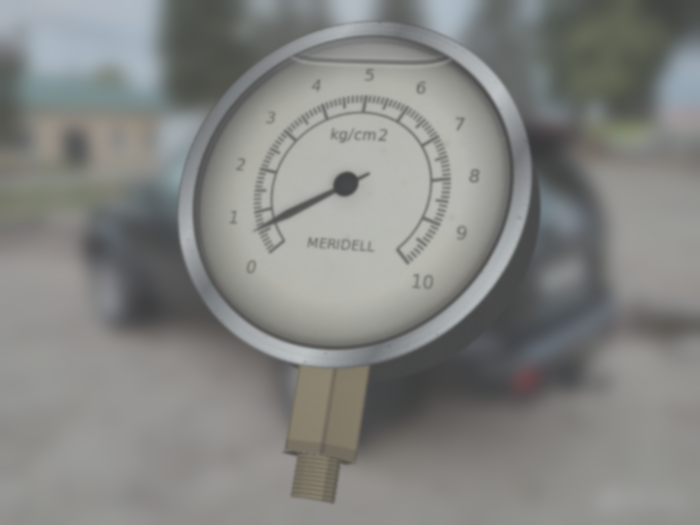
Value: 0.5 kg/cm²
